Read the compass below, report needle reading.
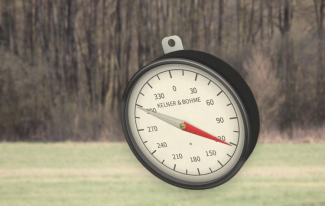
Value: 120 °
